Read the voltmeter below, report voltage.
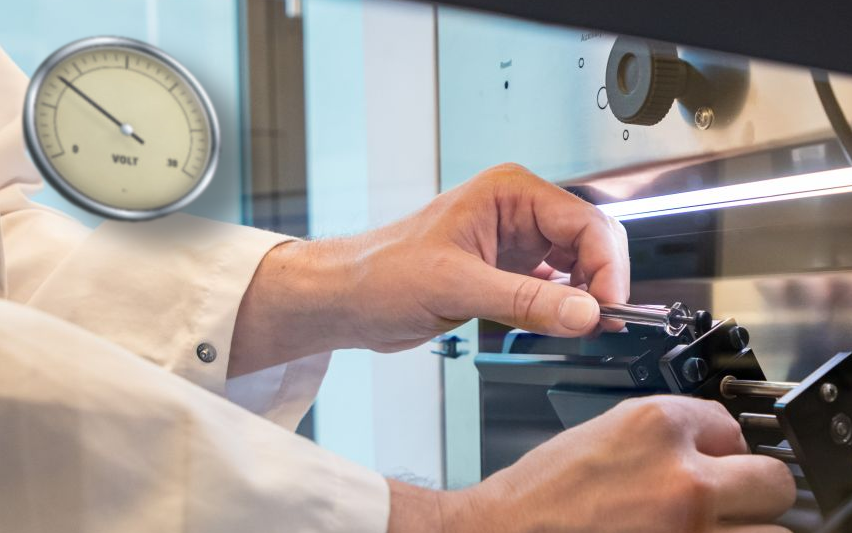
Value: 8 V
